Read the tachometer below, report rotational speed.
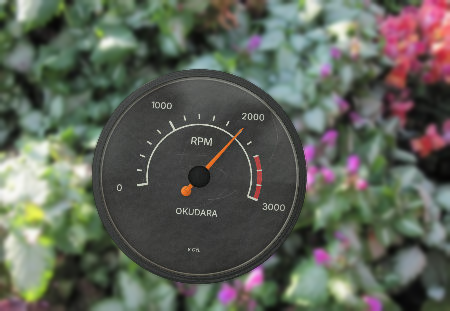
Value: 2000 rpm
